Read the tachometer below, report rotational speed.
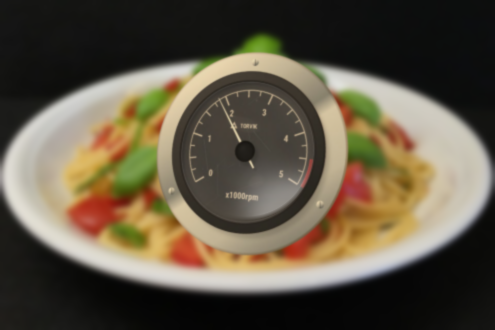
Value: 1875 rpm
